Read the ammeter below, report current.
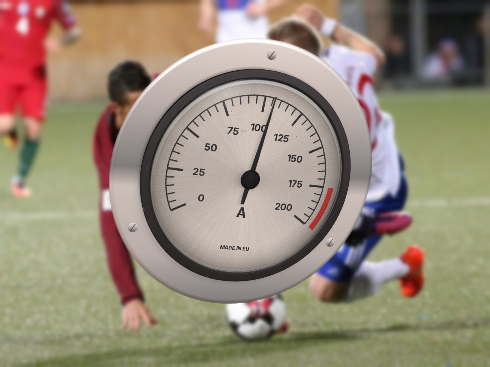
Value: 105 A
